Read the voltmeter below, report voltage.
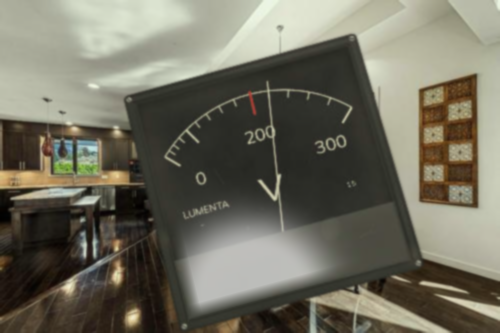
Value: 220 V
